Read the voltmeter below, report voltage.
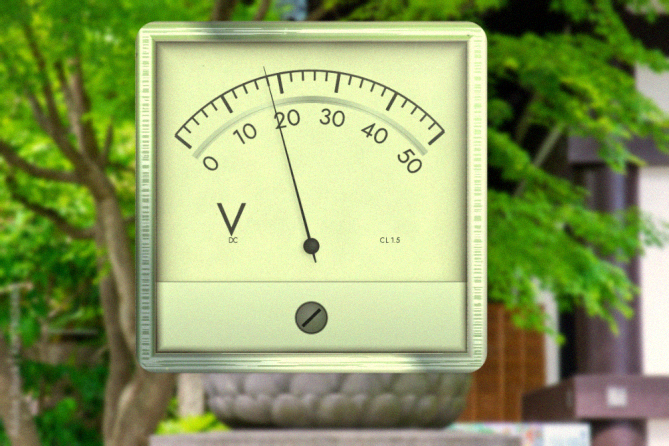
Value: 18 V
